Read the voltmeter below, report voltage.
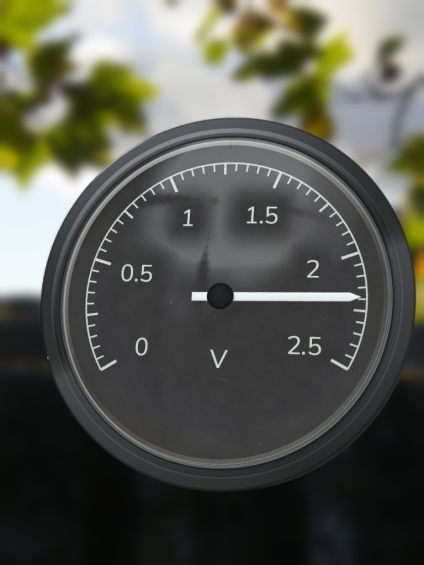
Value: 2.2 V
